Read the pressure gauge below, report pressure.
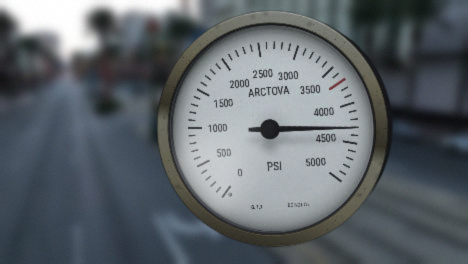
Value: 4300 psi
